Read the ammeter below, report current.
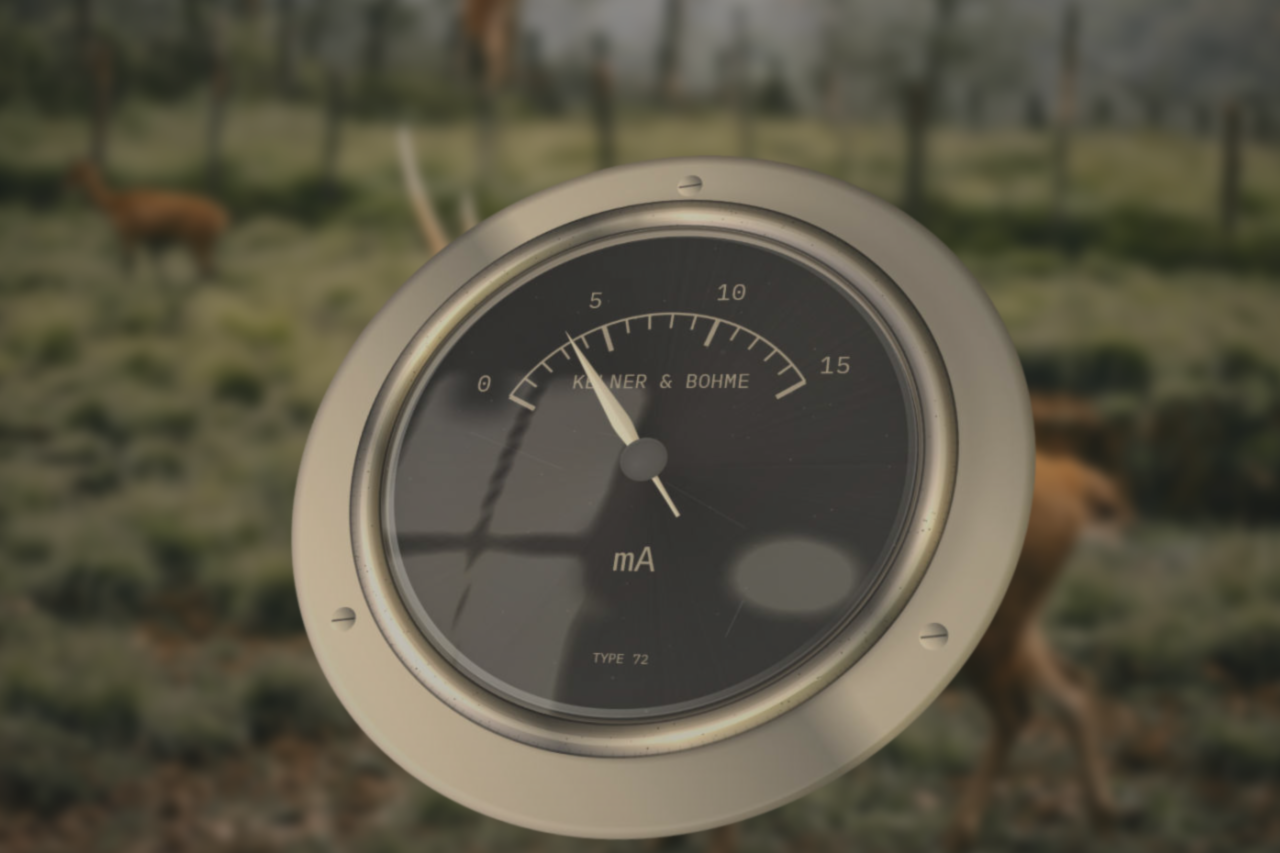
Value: 3.5 mA
